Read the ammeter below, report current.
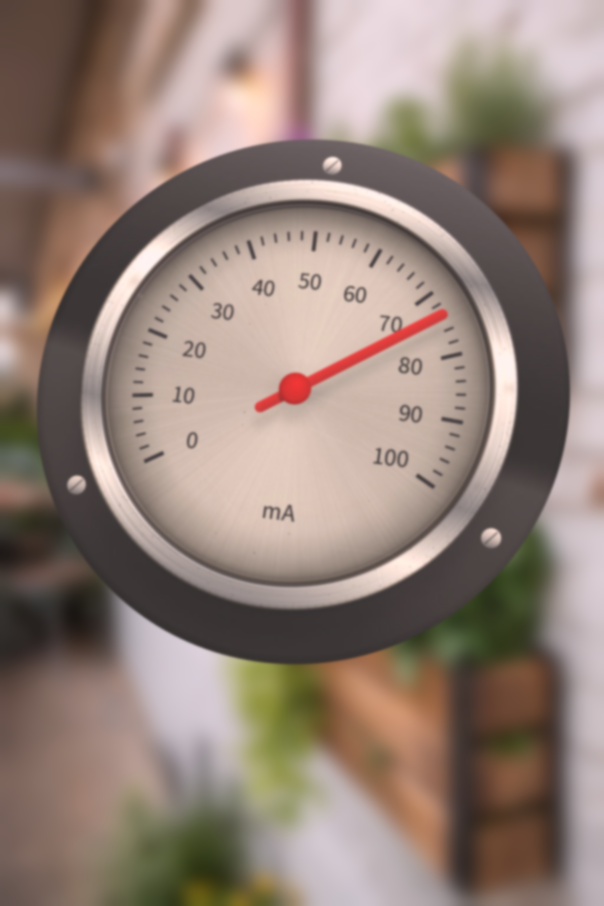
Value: 74 mA
